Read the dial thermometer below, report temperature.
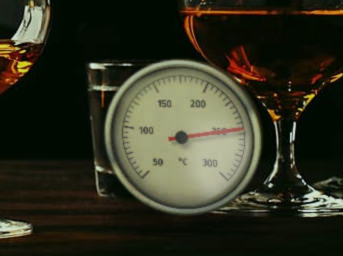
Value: 250 °C
